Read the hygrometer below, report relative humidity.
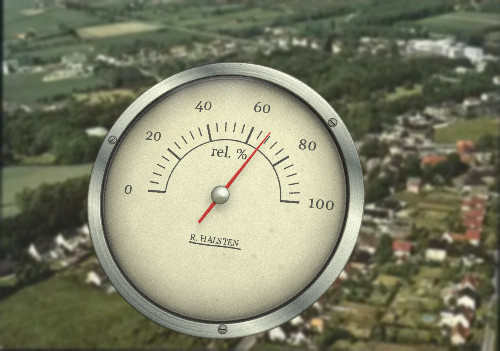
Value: 68 %
